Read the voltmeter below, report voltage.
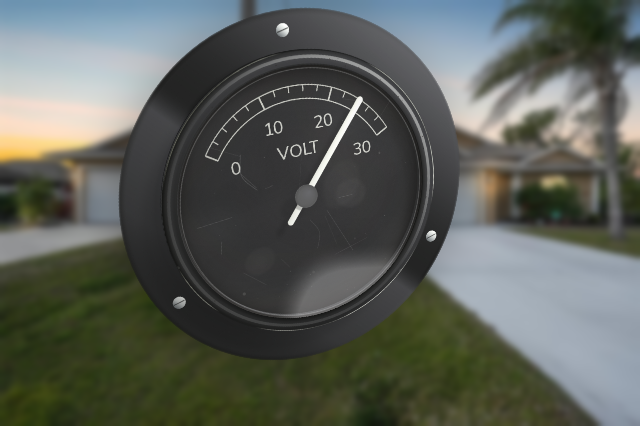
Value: 24 V
